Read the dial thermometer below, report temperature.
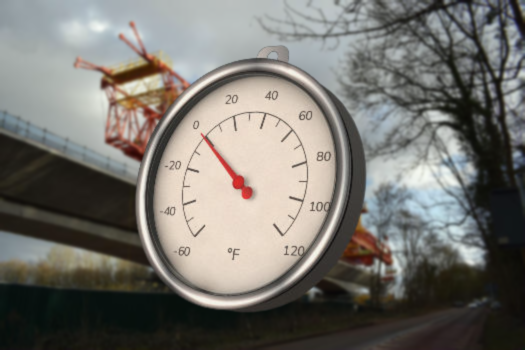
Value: 0 °F
